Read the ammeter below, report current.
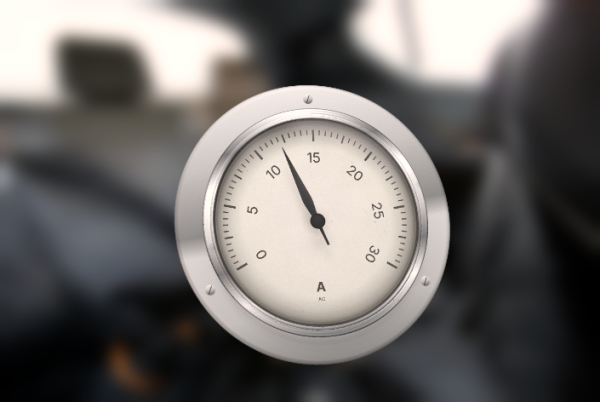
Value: 12 A
